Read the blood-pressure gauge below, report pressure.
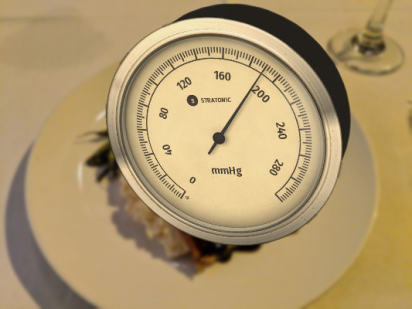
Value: 190 mmHg
